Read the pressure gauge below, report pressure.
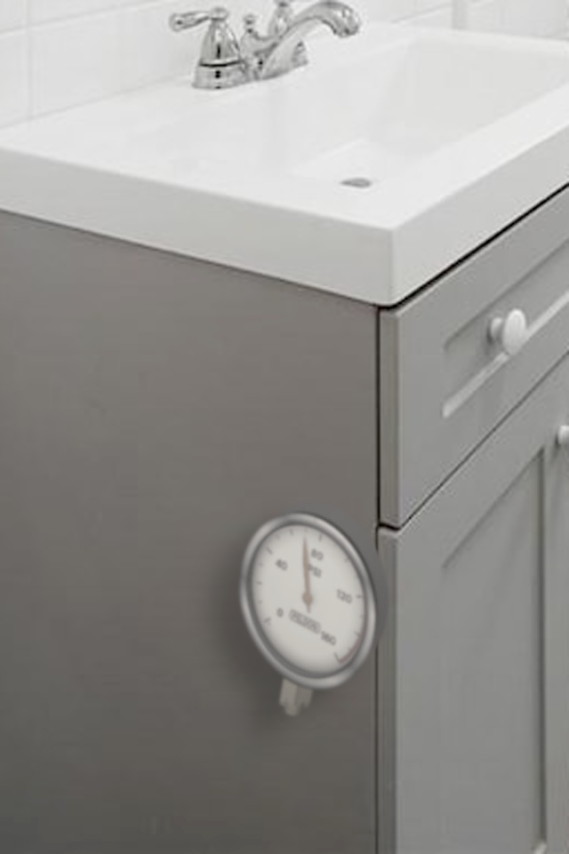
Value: 70 psi
